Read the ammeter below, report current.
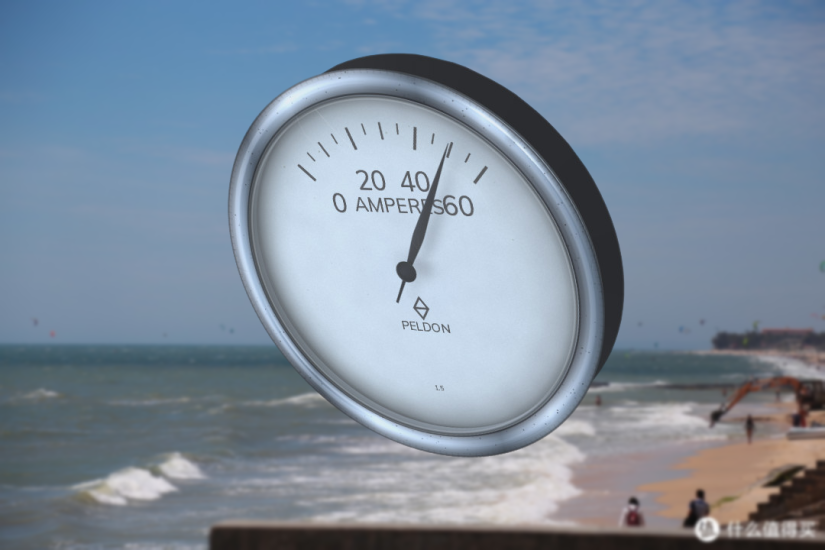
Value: 50 A
